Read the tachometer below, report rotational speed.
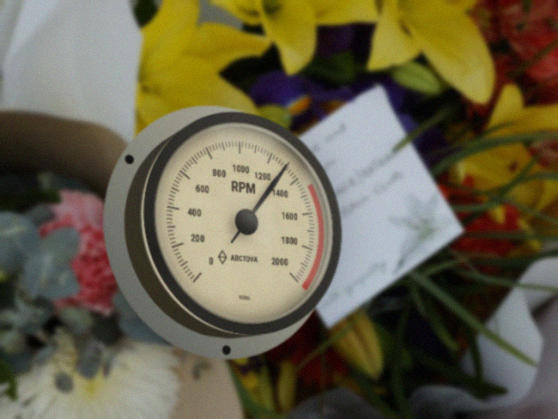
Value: 1300 rpm
